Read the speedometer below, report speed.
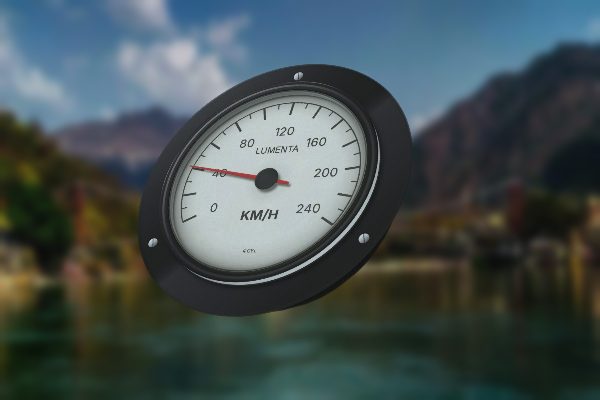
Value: 40 km/h
